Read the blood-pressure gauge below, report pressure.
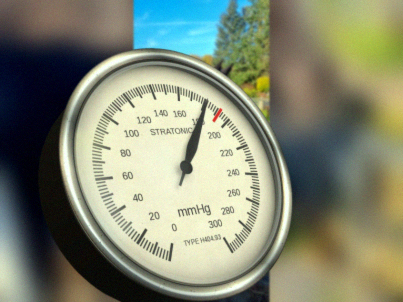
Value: 180 mmHg
